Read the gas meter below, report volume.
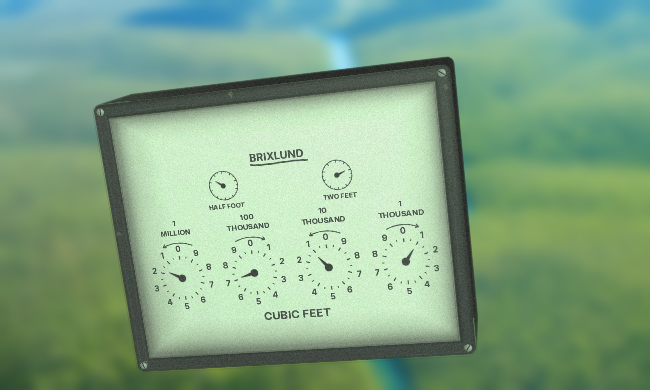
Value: 171100 ft³
